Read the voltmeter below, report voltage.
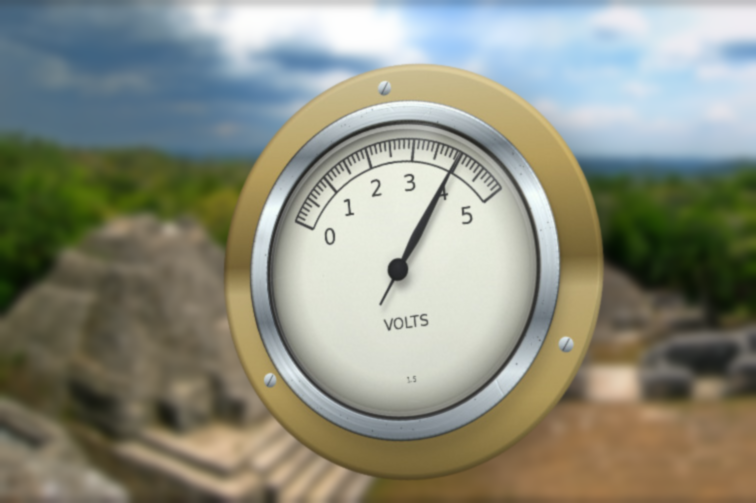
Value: 4 V
